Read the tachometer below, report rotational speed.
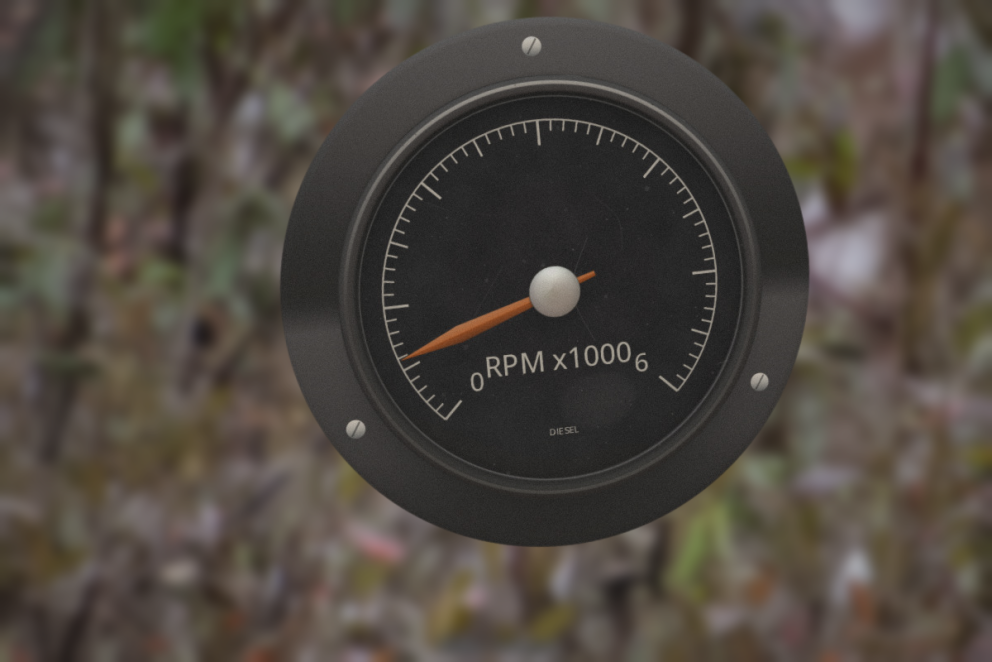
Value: 600 rpm
